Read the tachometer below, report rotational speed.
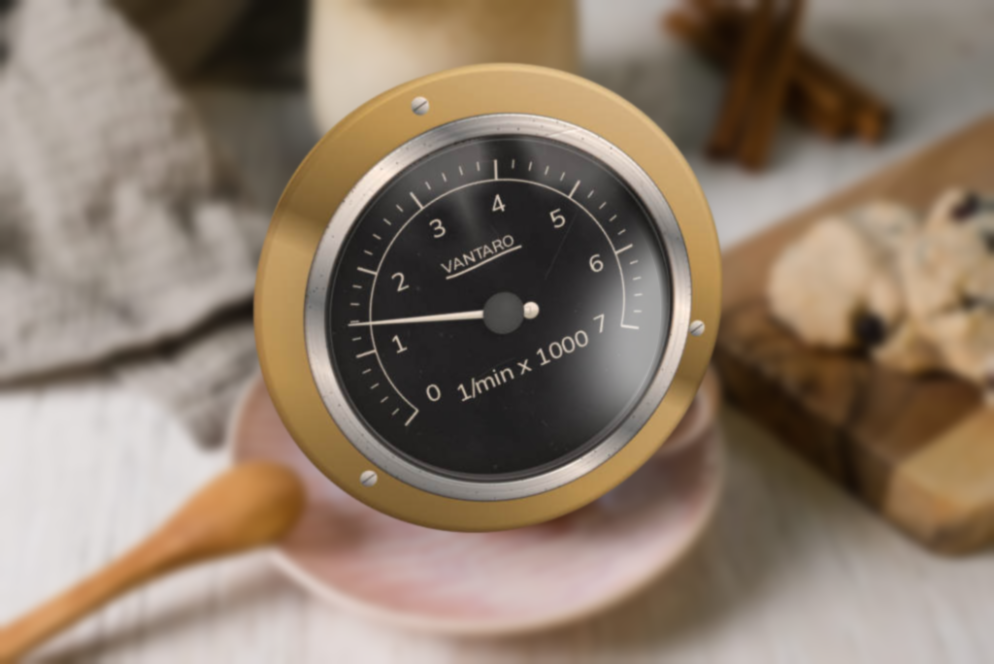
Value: 1400 rpm
